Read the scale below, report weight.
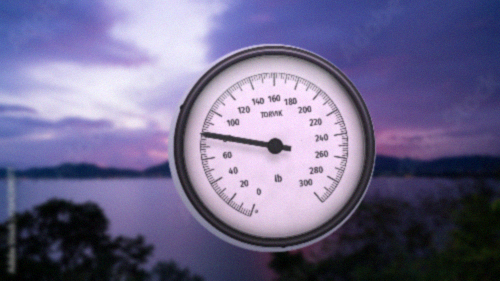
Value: 80 lb
